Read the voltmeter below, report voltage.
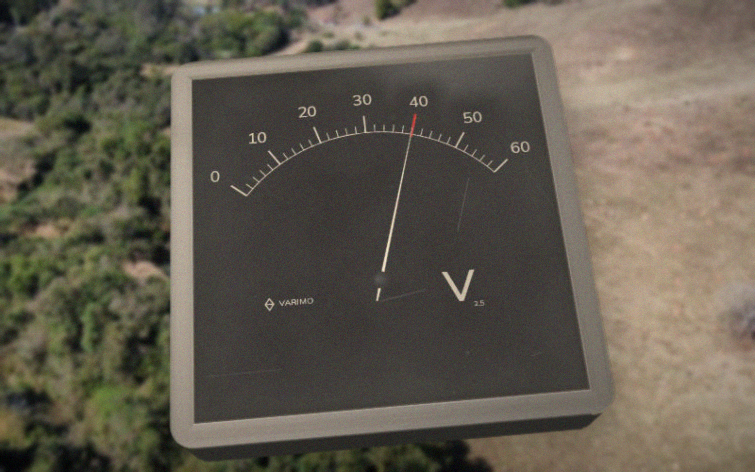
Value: 40 V
